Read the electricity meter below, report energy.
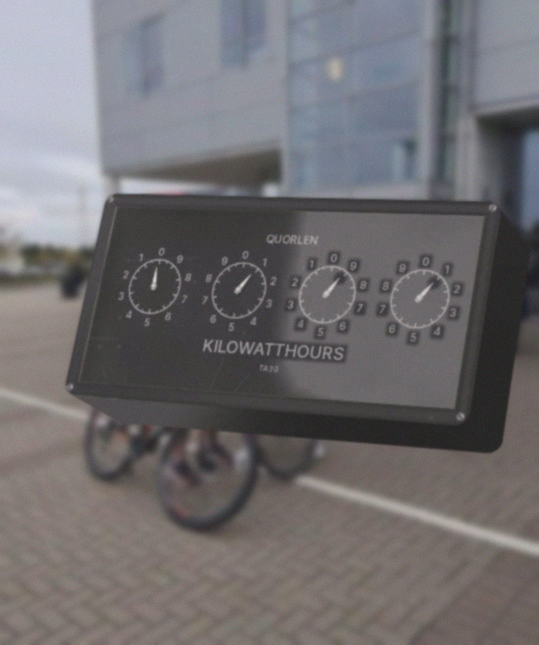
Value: 91 kWh
